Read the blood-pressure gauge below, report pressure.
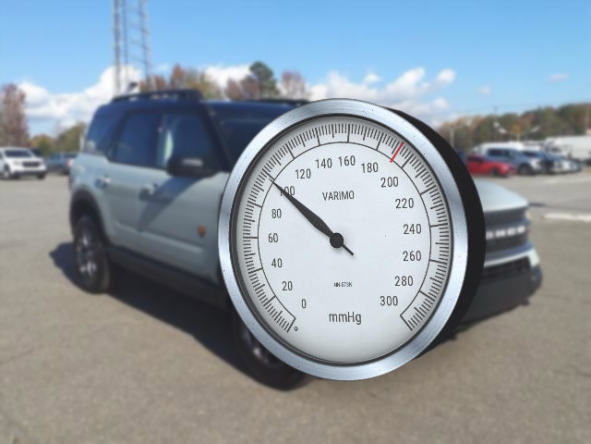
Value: 100 mmHg
